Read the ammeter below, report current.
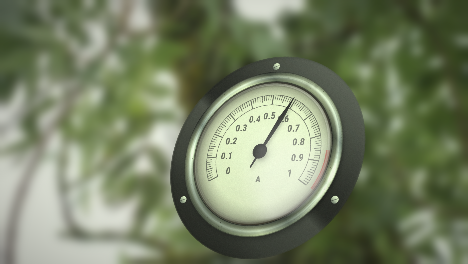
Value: 0.6 A
